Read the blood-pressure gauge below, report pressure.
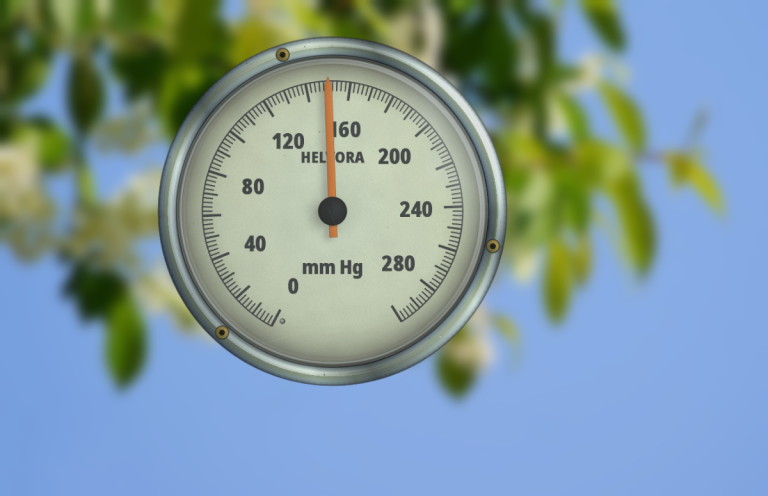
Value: 150 mmHg
